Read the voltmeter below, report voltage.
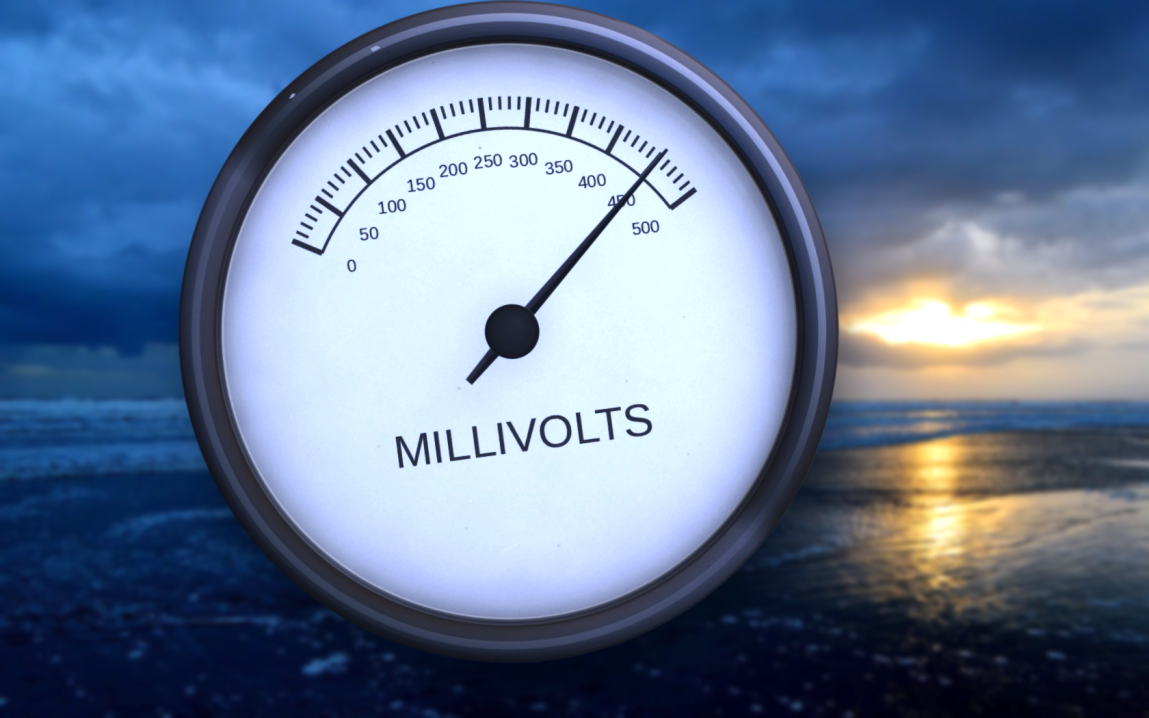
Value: 450 mV
